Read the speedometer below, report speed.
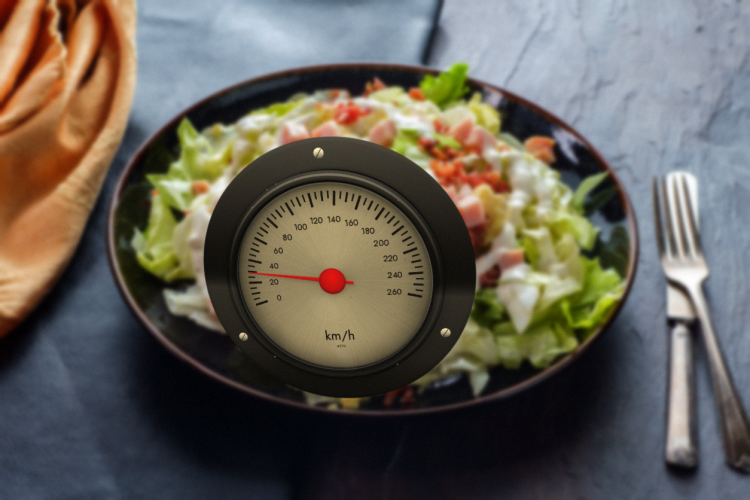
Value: 30 km/h
